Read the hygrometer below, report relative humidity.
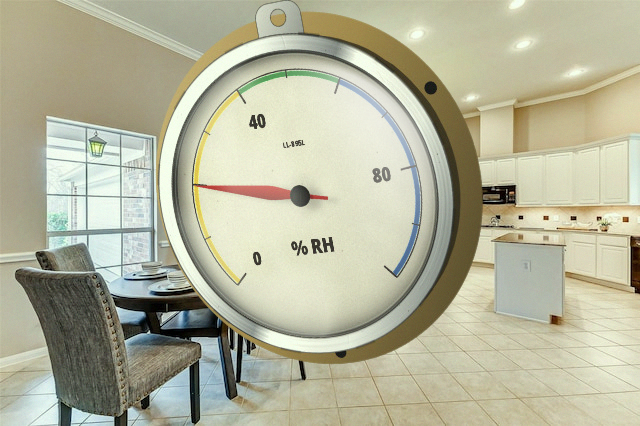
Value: 20 %
